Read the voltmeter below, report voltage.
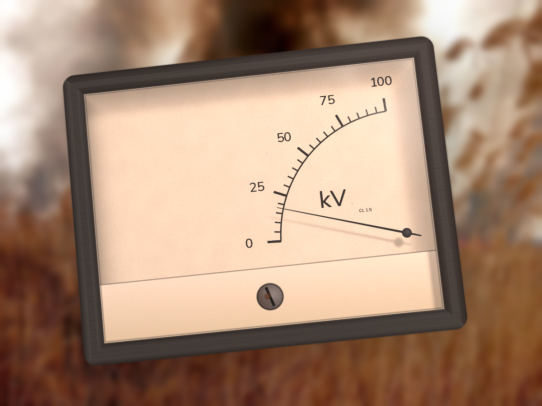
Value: 17.5 kV
